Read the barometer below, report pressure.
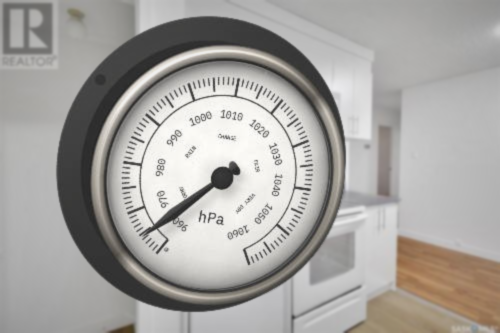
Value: 965 hPa
